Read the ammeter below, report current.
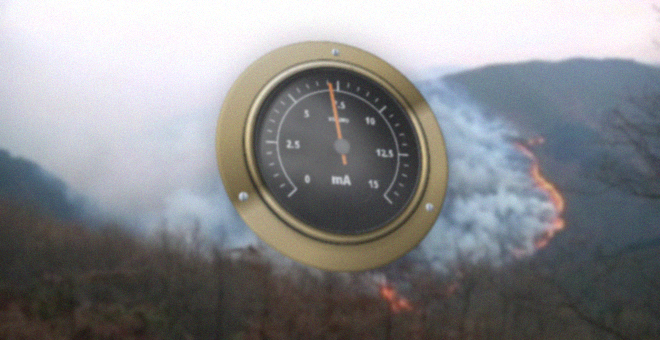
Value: 7 mA
